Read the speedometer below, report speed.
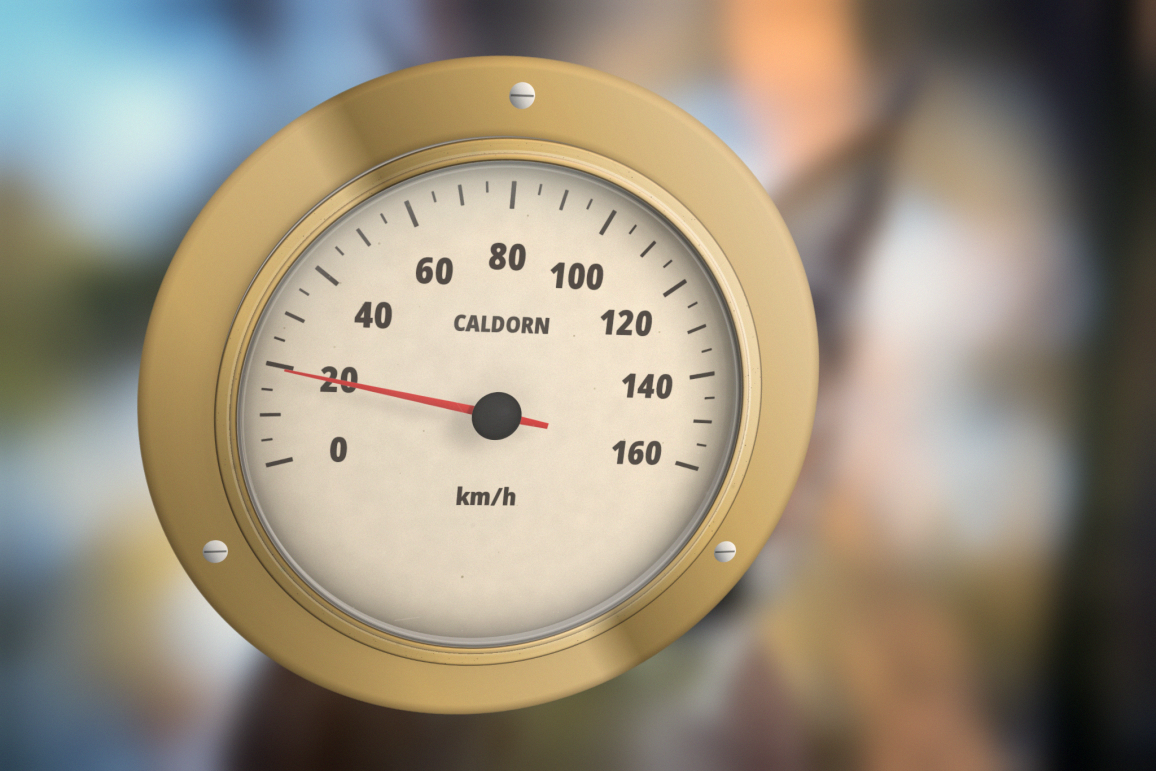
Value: 20 km/h
